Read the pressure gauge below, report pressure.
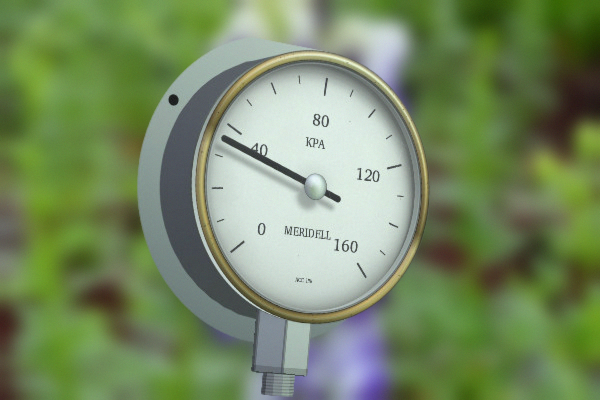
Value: 35 kPa
